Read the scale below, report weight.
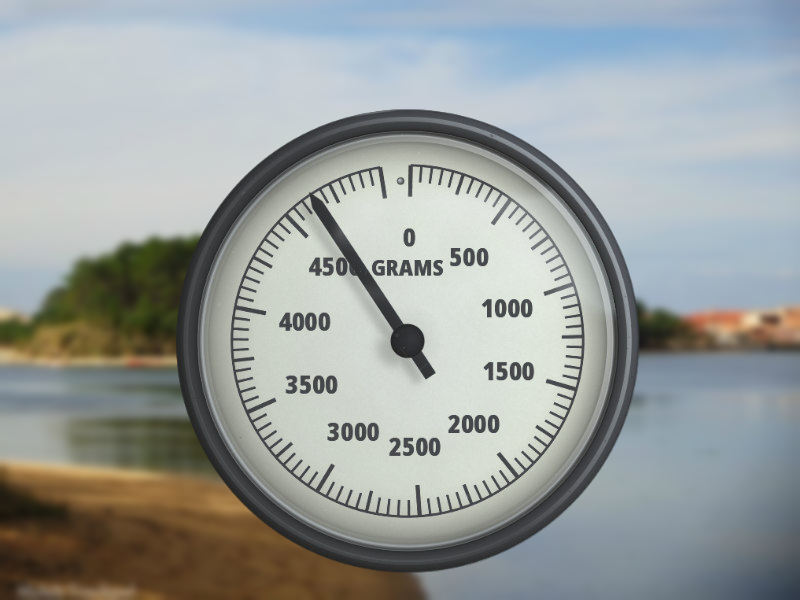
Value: 4650 g
